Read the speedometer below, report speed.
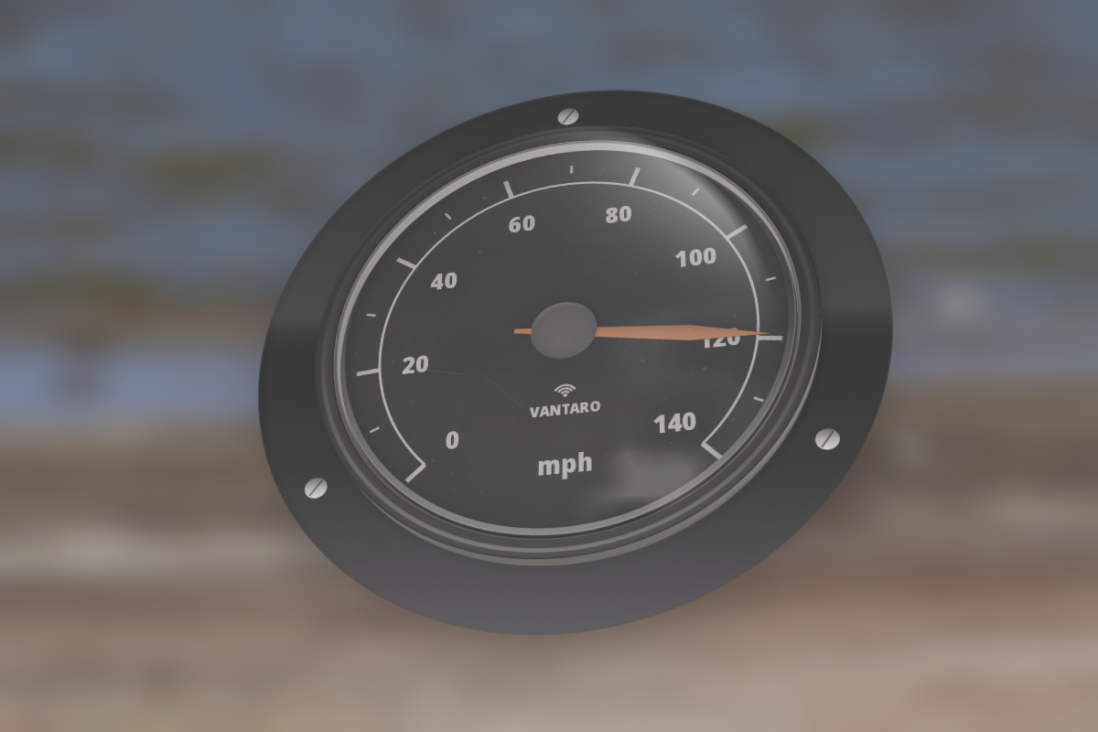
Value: 120 mph
